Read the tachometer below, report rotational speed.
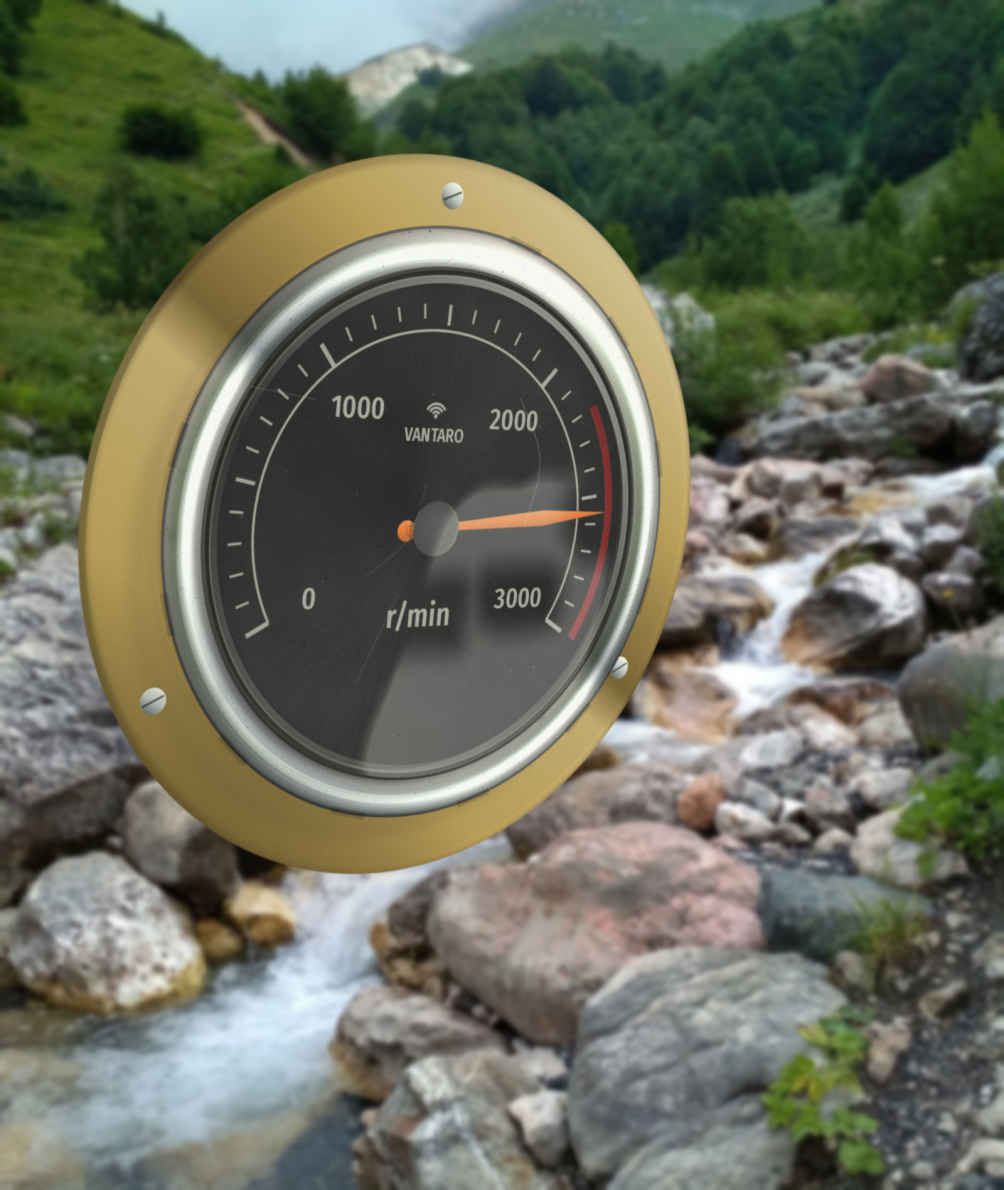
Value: 2550 rpm
